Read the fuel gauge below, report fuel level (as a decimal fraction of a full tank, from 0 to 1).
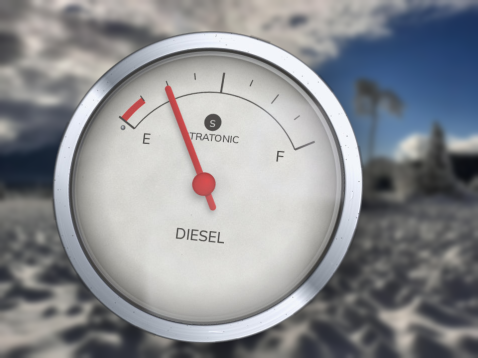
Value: 0.25
